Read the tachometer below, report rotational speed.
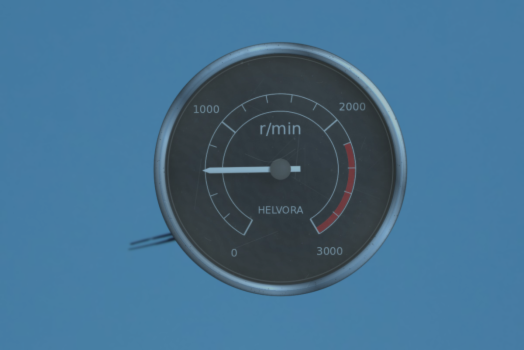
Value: 600 rpm
